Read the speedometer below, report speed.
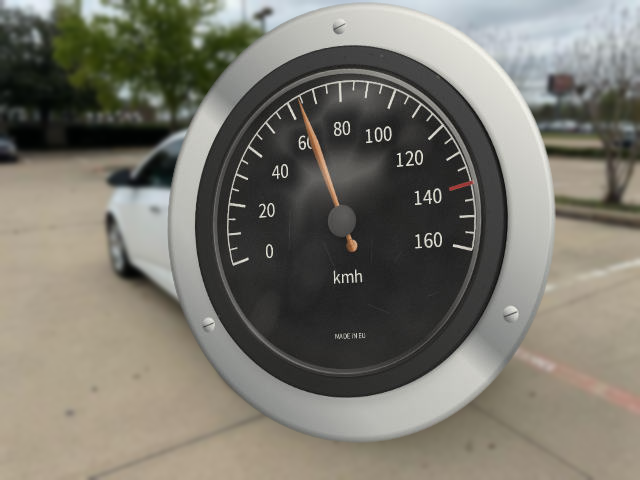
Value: 65 km/h
